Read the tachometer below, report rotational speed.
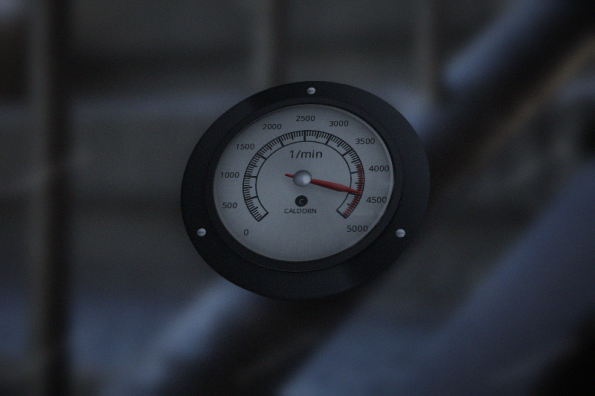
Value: 4500 rpm
